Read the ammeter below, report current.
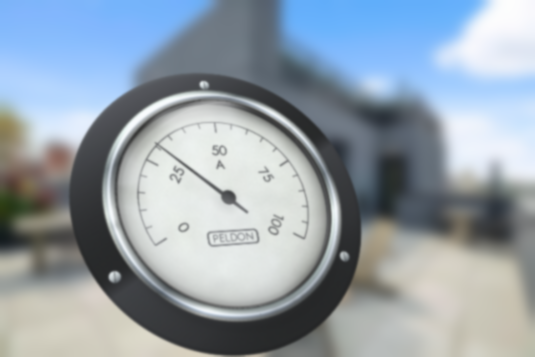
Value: 30 A
